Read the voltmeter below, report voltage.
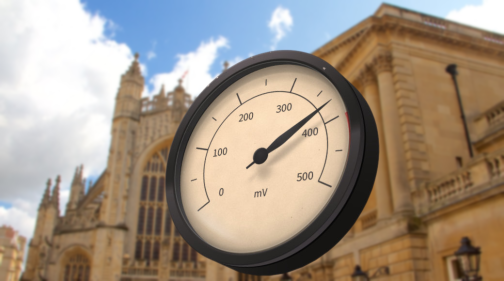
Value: 375 mV
